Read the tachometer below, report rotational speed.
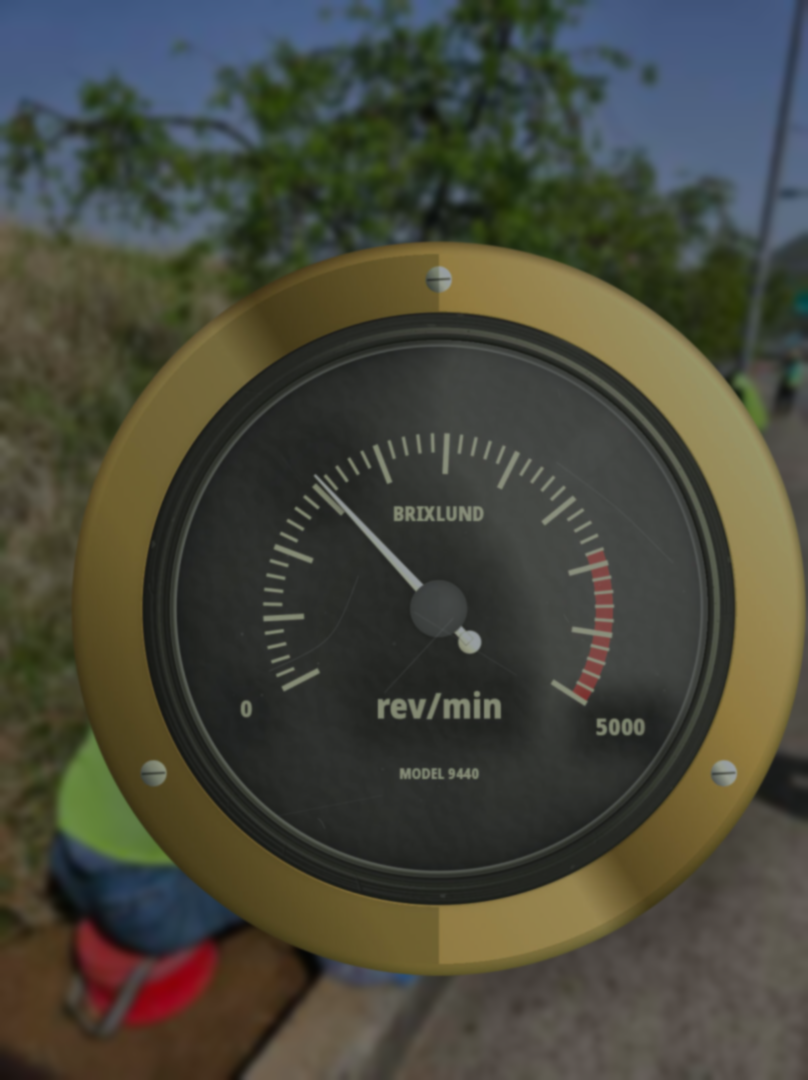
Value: 1550 rpm
